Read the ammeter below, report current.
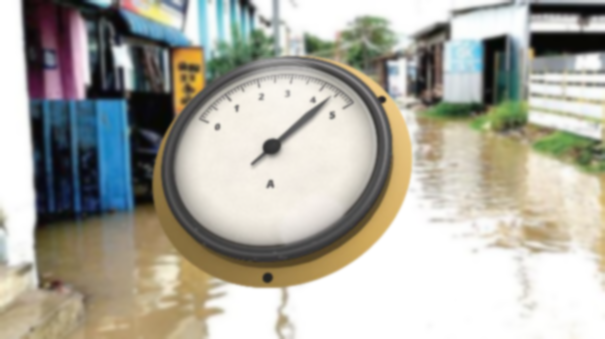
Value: 4.5 A
